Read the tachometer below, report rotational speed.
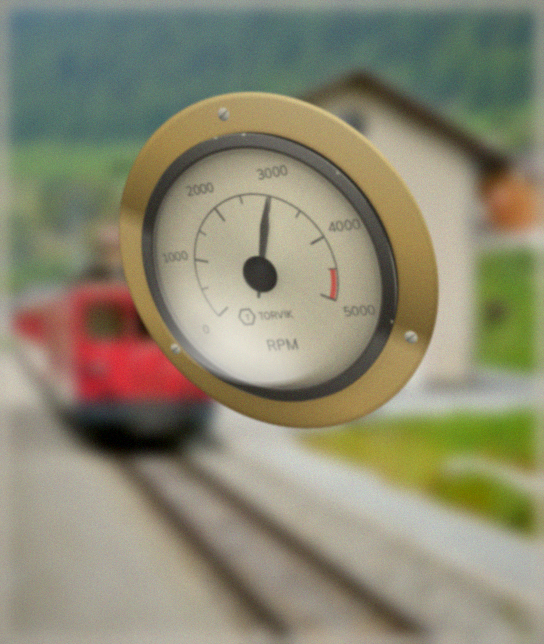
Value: 3000 rpm
